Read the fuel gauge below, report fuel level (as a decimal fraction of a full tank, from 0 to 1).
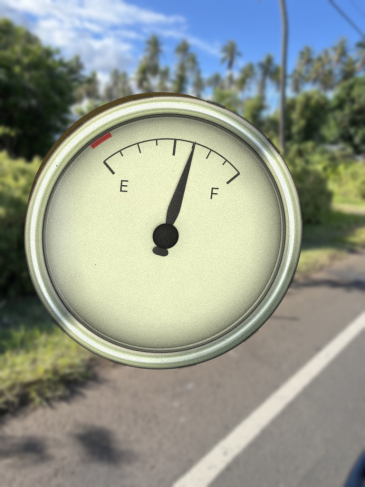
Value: 0.625
